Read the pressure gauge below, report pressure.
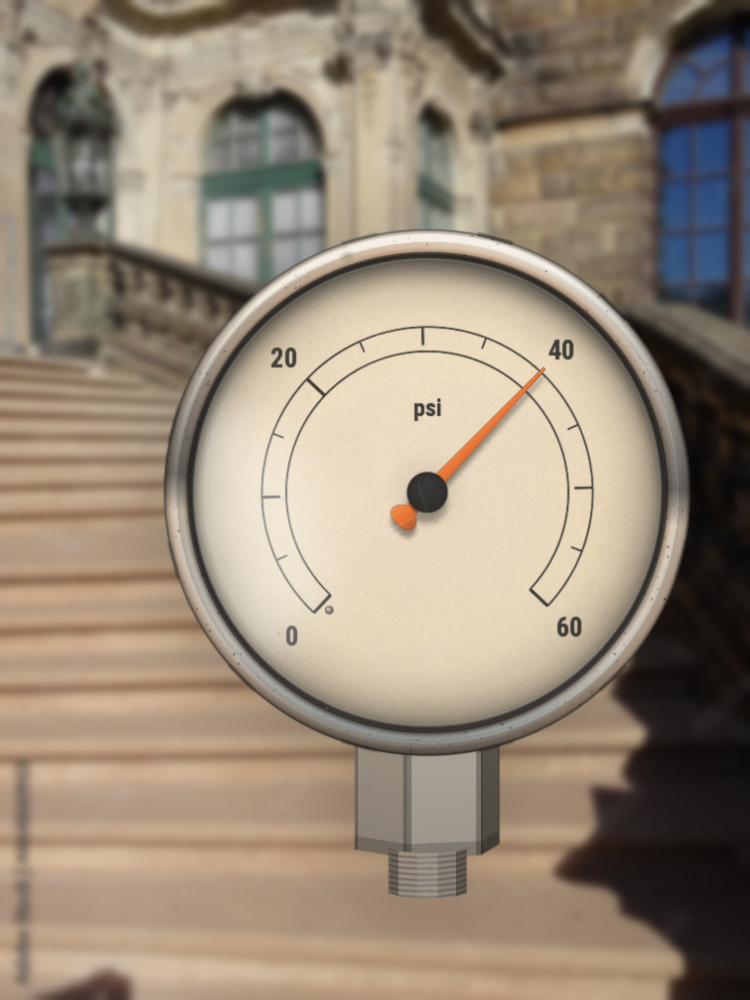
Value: 40 psi
